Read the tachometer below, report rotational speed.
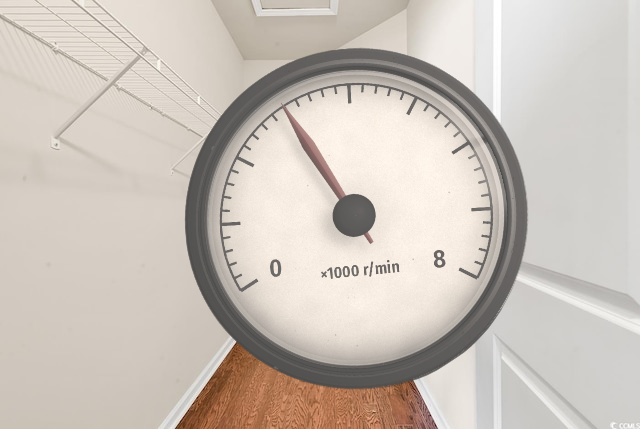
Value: 3000 rpm
